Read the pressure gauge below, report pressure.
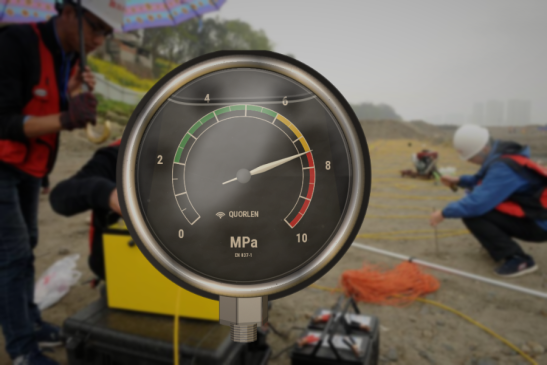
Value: 7.5 MPa
